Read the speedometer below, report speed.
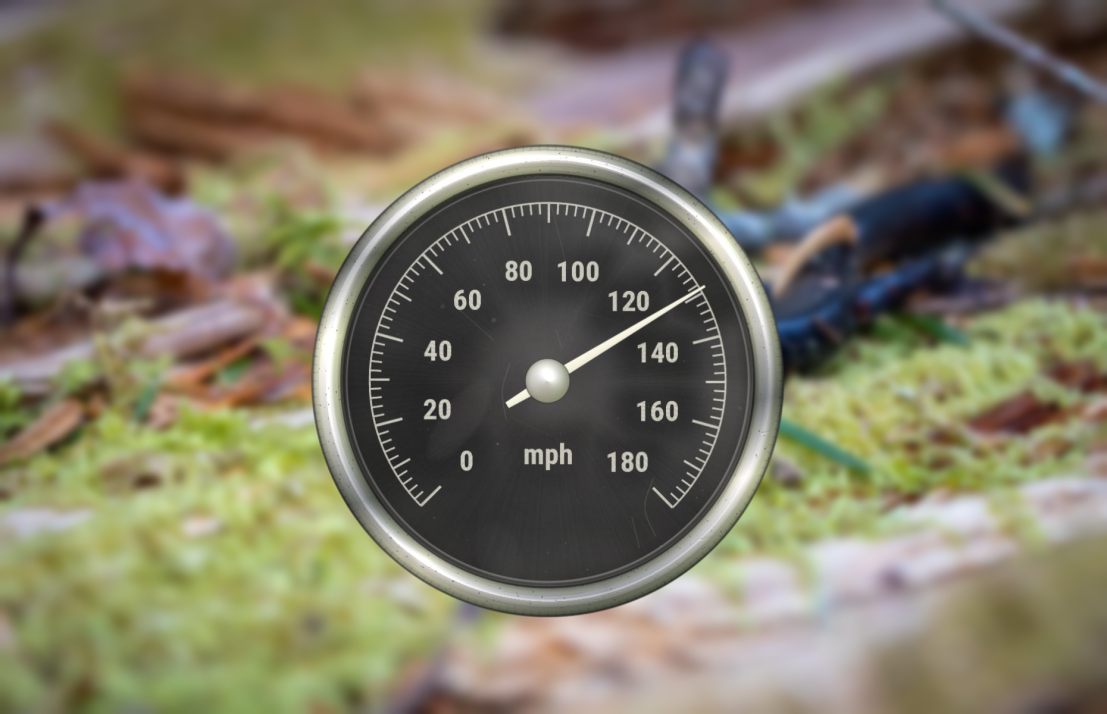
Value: 129 mph
